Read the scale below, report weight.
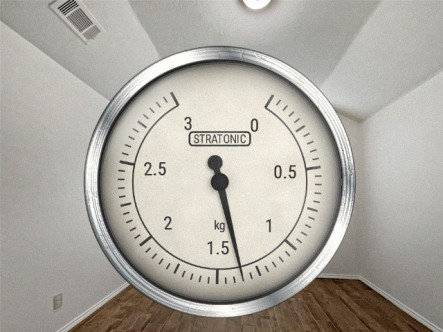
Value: 1.35 kg
